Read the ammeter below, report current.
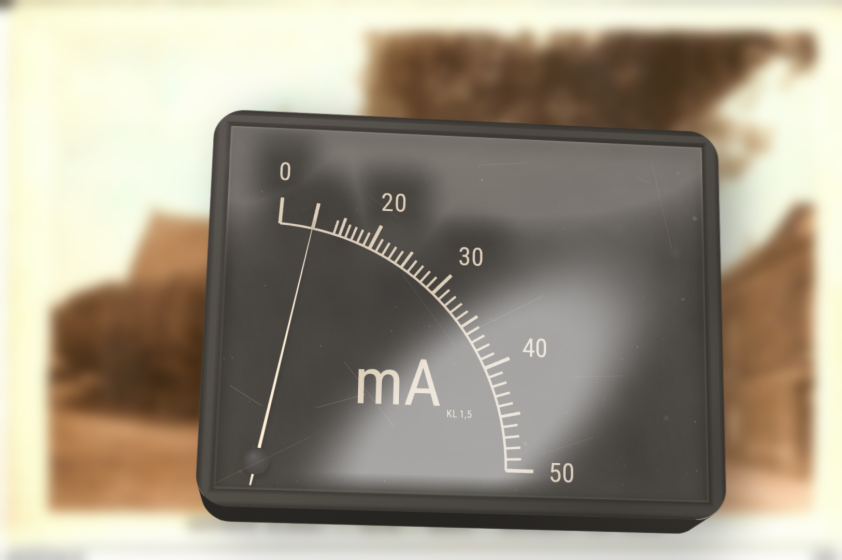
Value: 10 mA
